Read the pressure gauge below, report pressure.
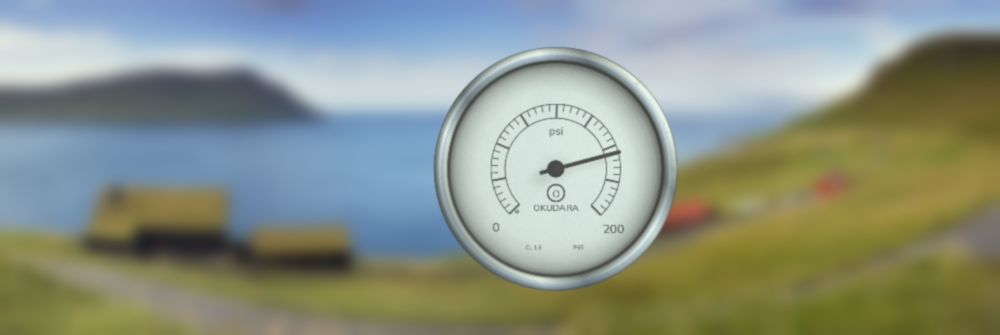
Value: 155 psi
